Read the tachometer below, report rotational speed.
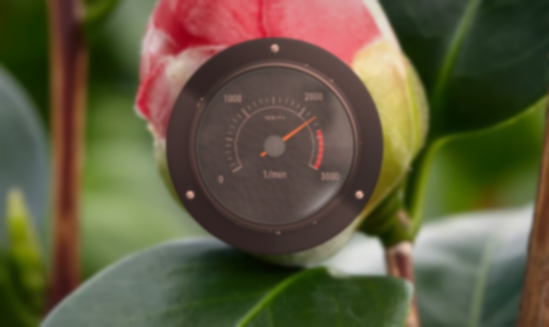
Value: 2200 rpm
